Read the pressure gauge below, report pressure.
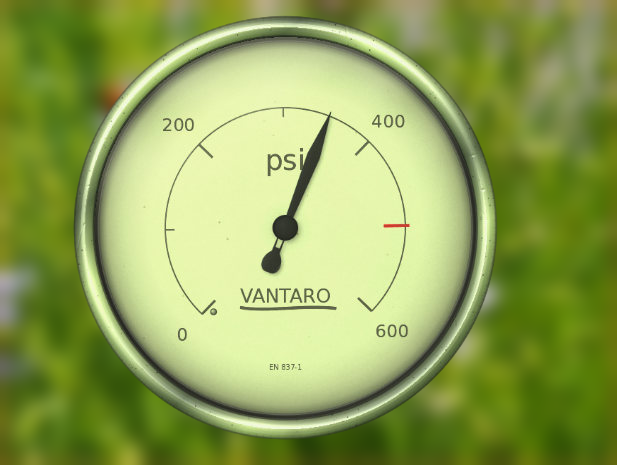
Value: 350 psi
